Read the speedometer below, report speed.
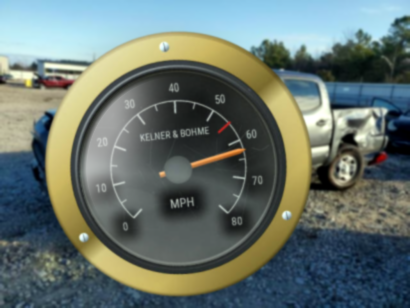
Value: 62.5 mph
